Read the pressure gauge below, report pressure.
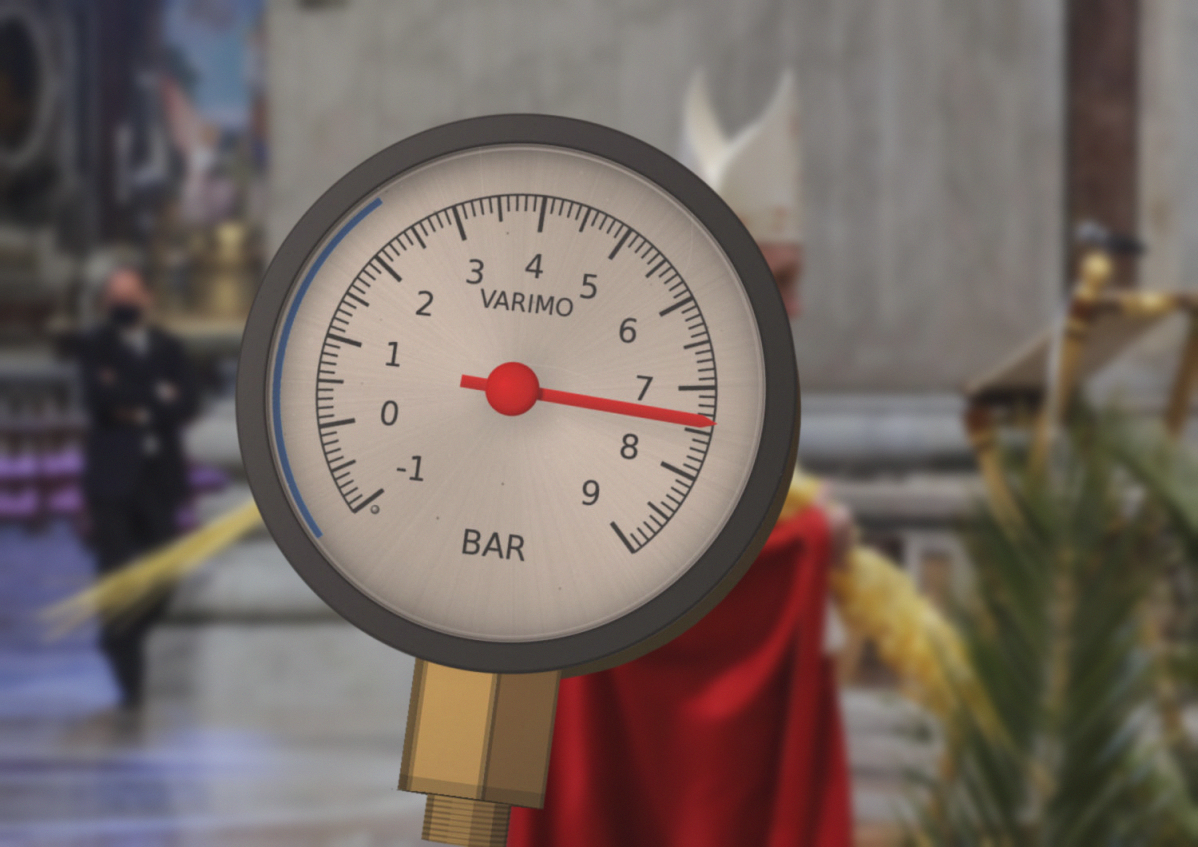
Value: 7.4 bar
